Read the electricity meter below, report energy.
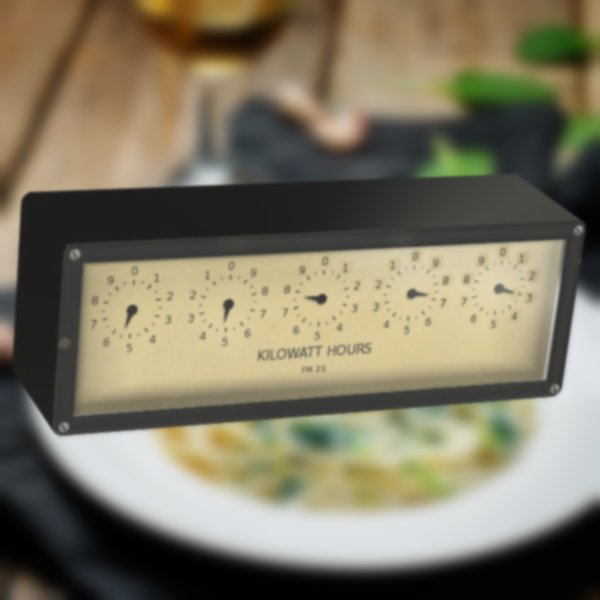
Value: 54773 kWh
